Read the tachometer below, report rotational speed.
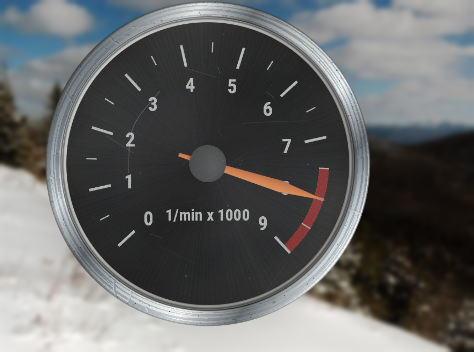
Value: 8000 rpm
